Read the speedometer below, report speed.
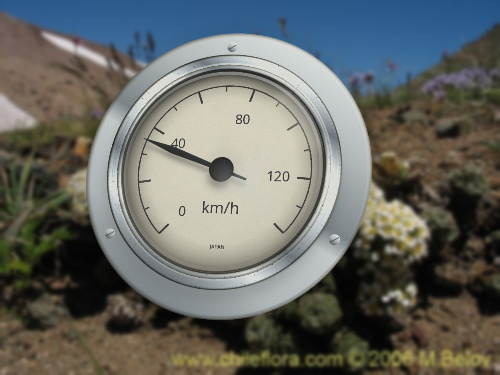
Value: 35 km/h
